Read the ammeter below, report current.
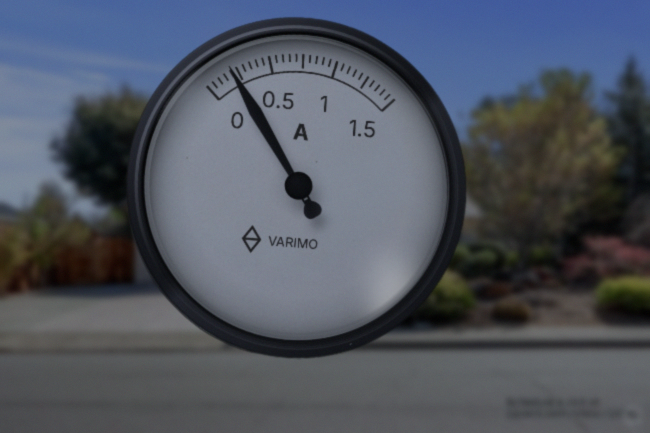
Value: 0.2 A
